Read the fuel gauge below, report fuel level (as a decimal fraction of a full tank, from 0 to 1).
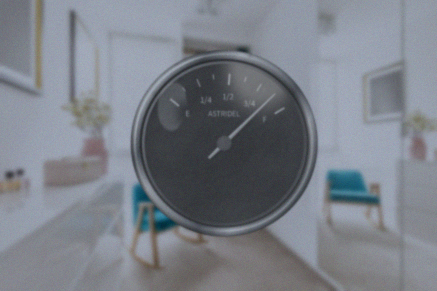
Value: 0.875
